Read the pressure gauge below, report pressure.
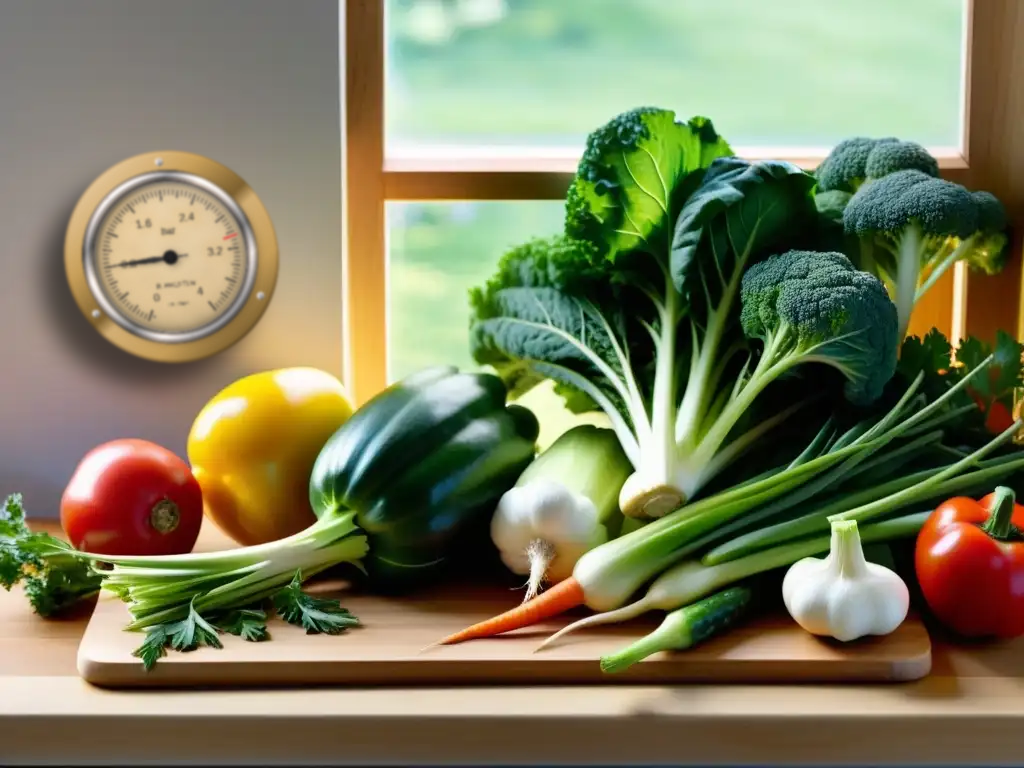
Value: 0.8 bar
